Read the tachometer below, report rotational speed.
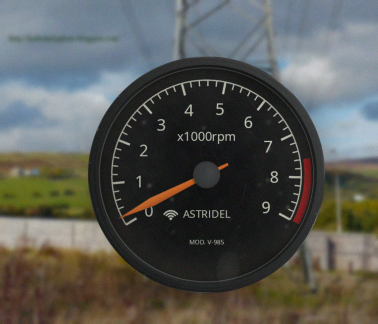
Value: 200 rpm
